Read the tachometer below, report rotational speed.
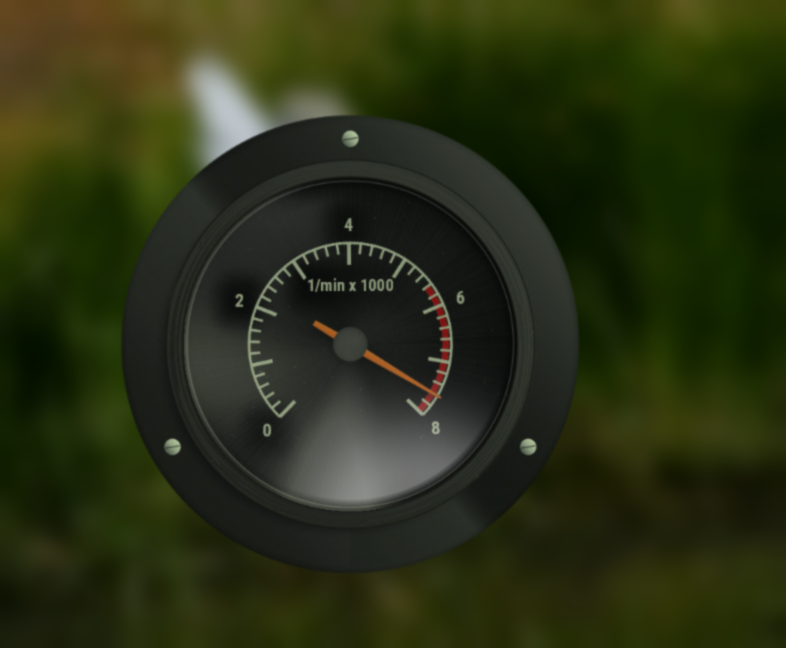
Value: 7600 rpm
